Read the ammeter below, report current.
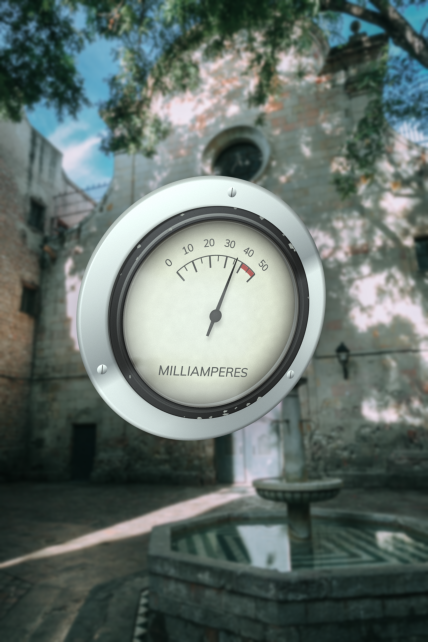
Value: 35 mA
